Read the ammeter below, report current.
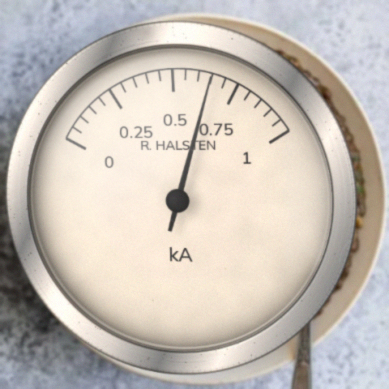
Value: 0.65 kA
